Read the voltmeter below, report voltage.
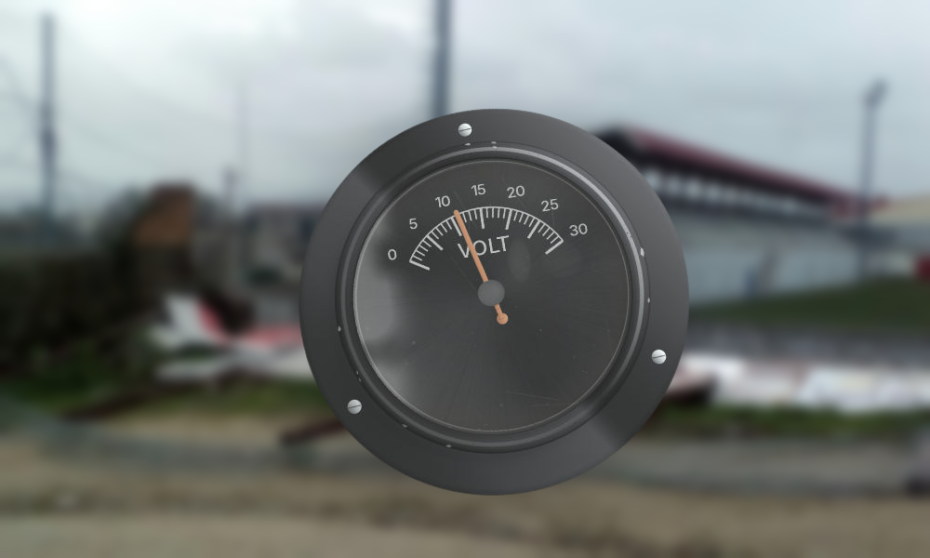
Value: 11 V
